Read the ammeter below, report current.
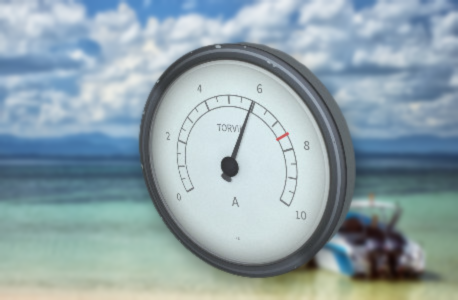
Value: 6 A
